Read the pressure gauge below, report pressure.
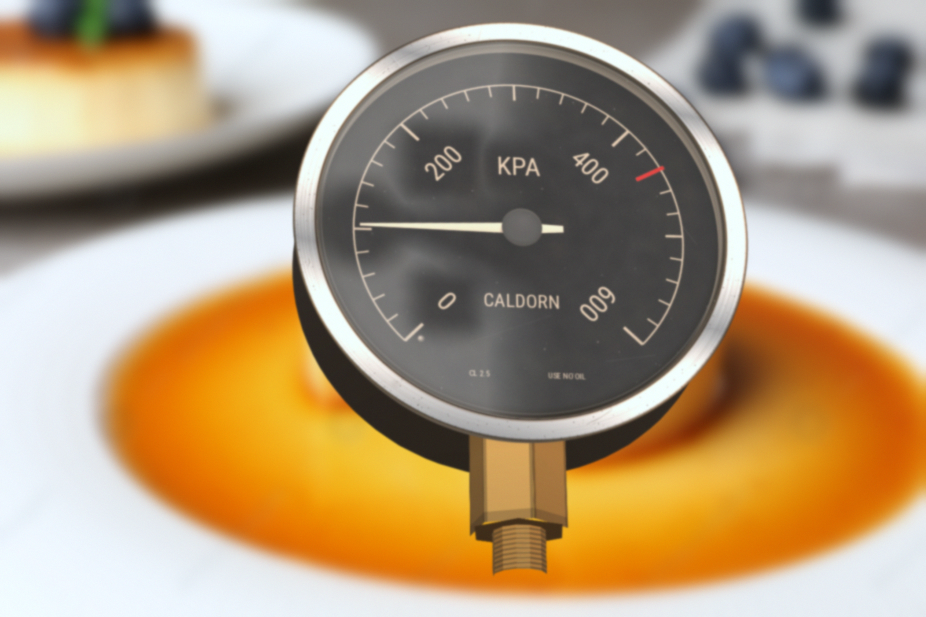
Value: 100 kPa
